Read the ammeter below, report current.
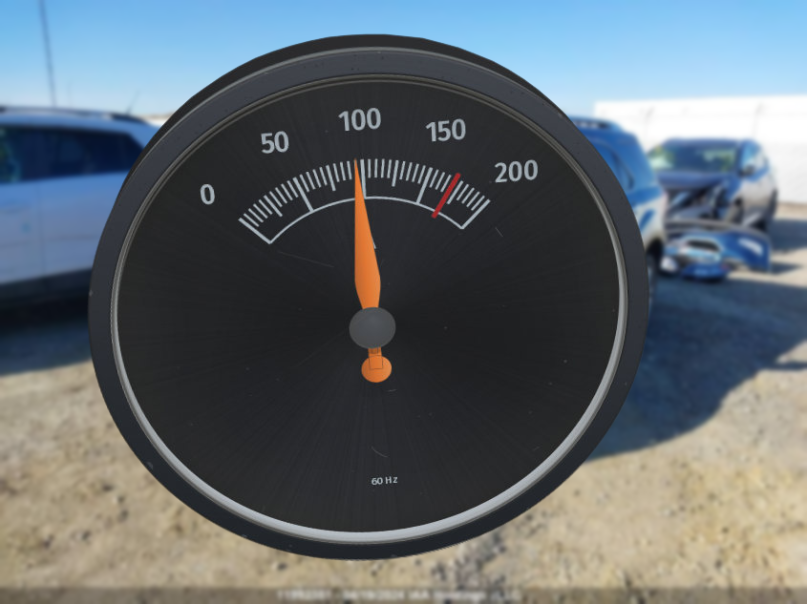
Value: 95 A
